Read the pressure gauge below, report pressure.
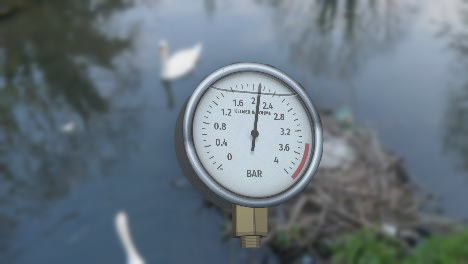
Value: 2.1 bar
